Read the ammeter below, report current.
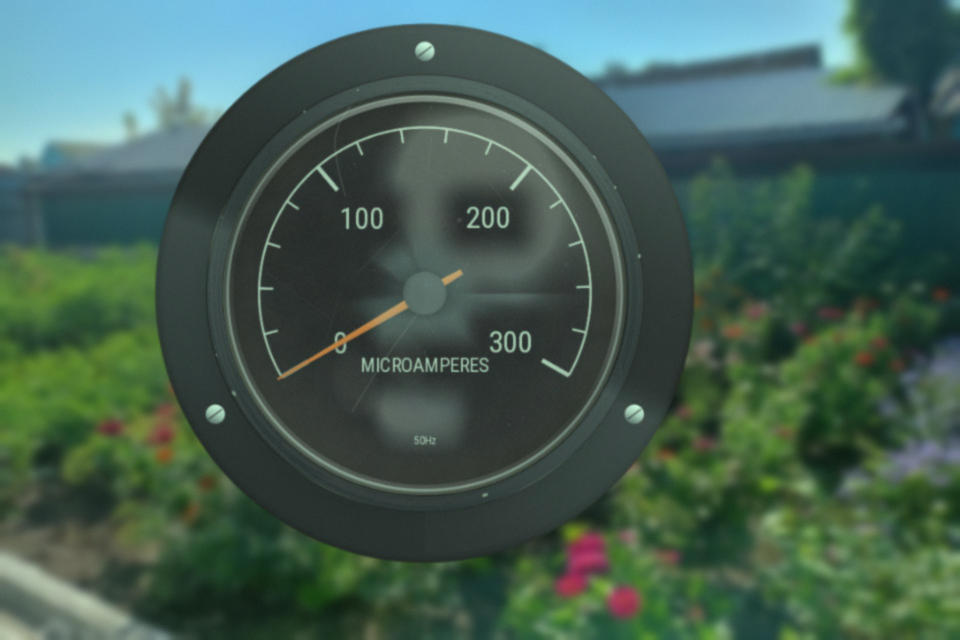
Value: 0 µA
